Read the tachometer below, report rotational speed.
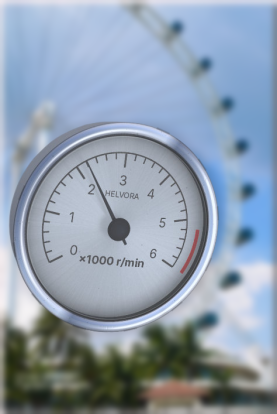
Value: 2200 rpm
